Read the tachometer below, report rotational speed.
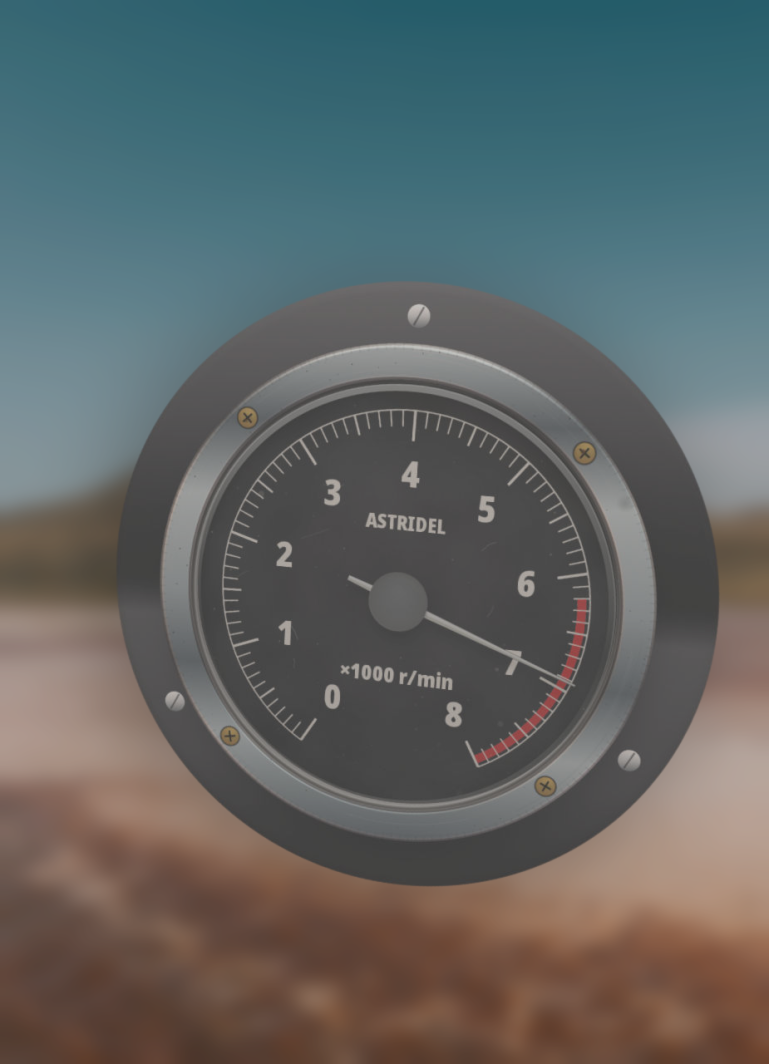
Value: 6900 rpm
